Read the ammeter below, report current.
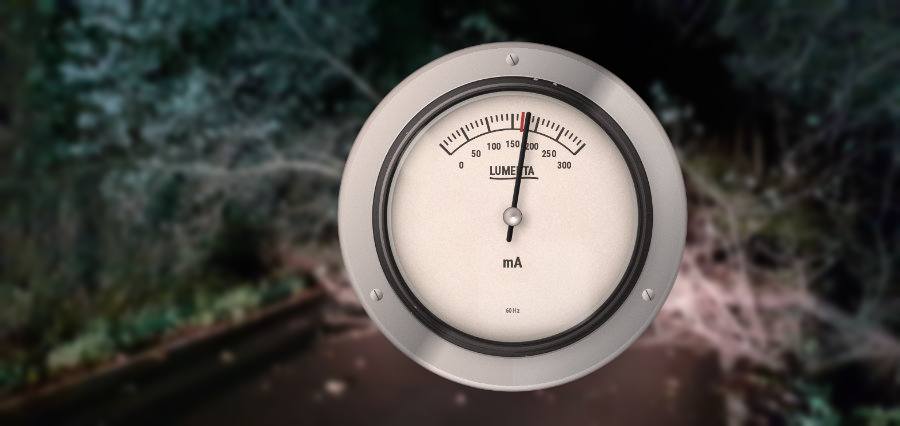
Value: 180 mA
